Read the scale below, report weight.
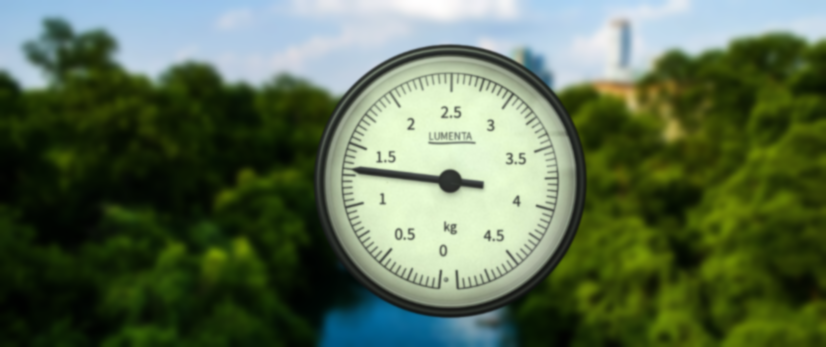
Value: 1.3 kg
